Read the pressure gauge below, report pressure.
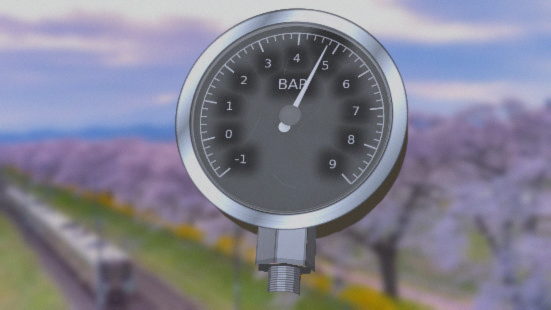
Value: 4.8 bar
